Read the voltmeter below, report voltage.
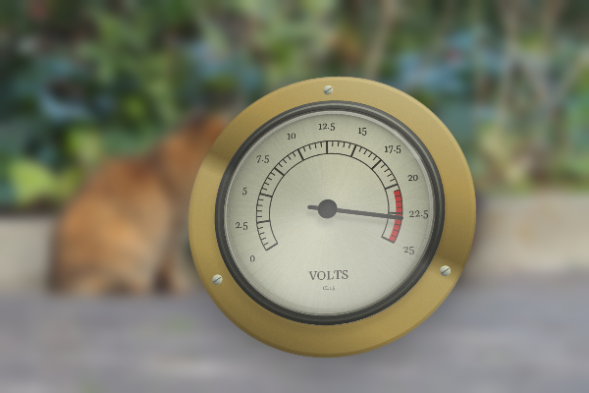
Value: 23 V
